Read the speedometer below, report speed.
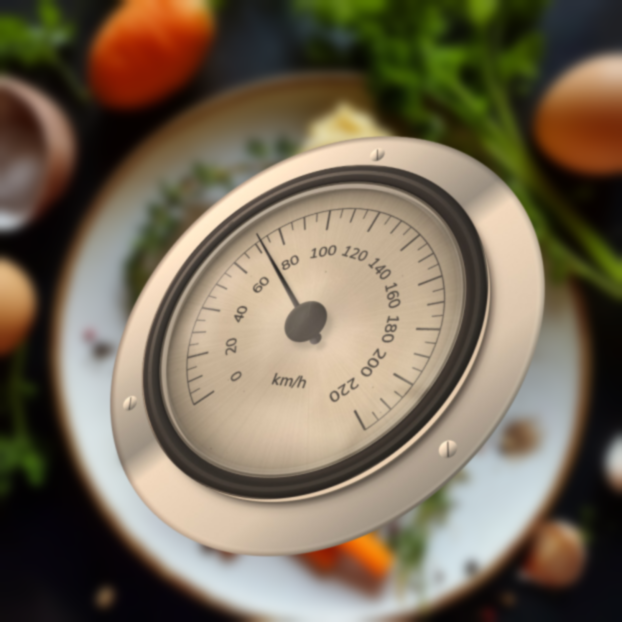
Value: 72.5 km/h
